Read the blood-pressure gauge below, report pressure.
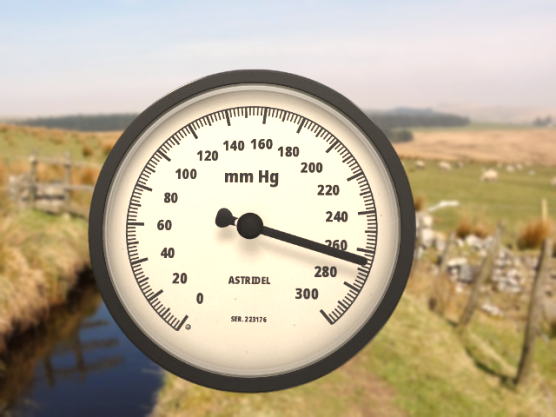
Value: 266 mmHg
